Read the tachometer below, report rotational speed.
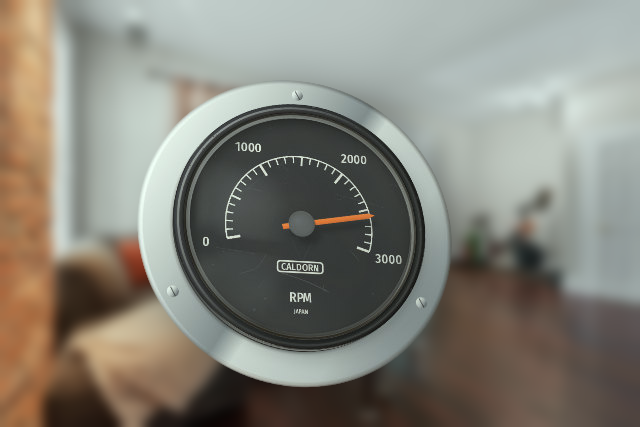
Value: 2600 rpm
